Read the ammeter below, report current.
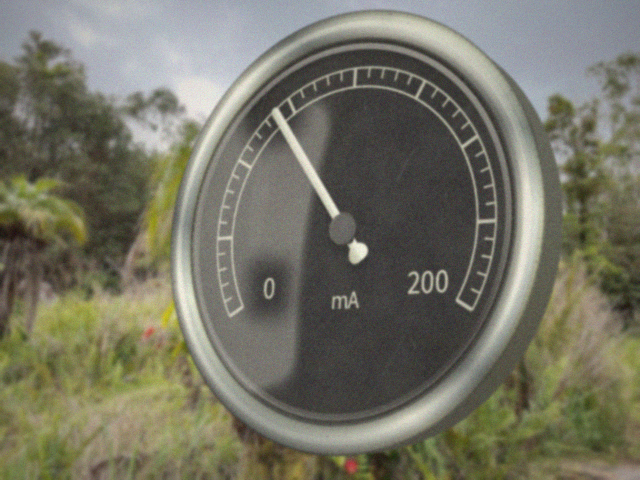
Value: 70 mA
